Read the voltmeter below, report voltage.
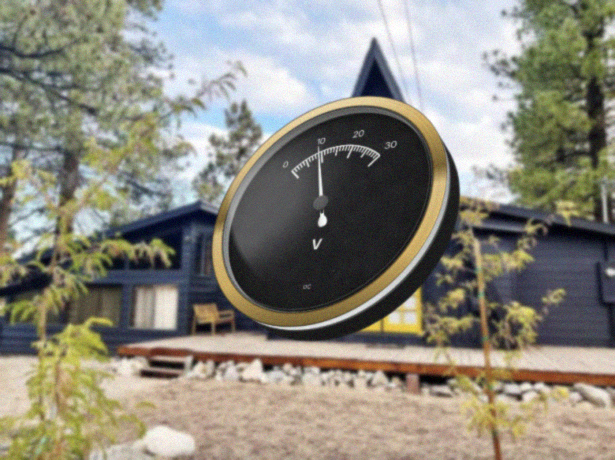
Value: 10 V
